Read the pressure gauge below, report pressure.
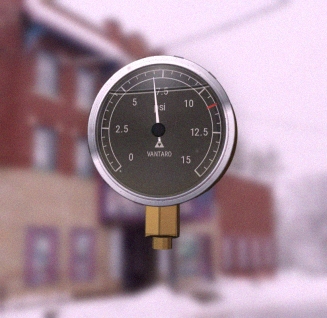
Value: 7 psi
